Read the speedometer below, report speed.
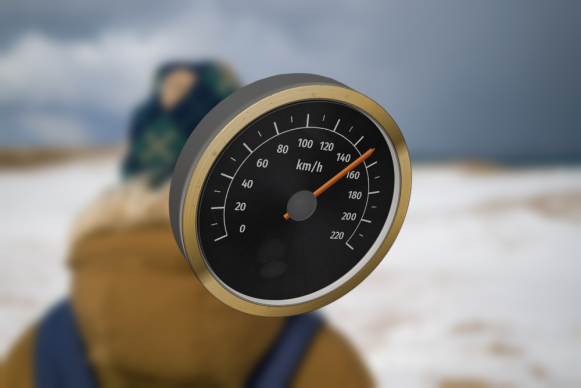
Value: 150 km/h
